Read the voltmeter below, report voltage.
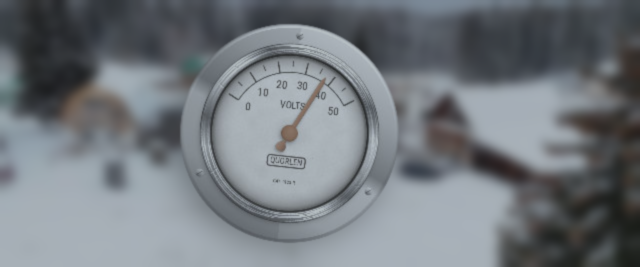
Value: 37.5 V
